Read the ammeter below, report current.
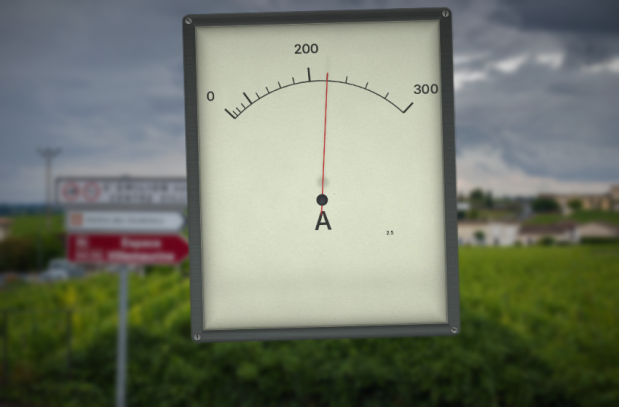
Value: 220 A
